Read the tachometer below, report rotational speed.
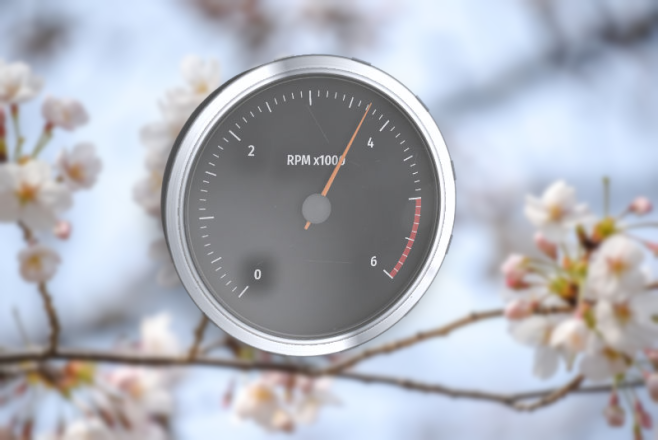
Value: 3700 rpm
